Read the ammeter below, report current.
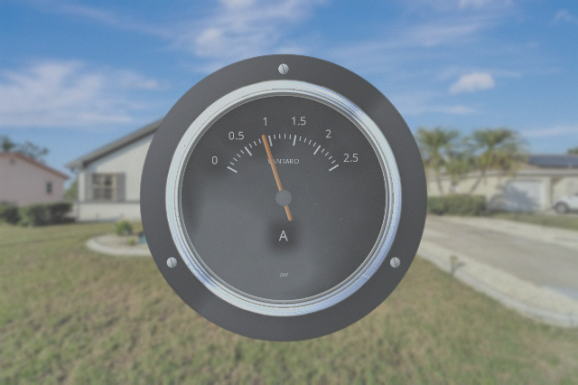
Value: 0.9 A
